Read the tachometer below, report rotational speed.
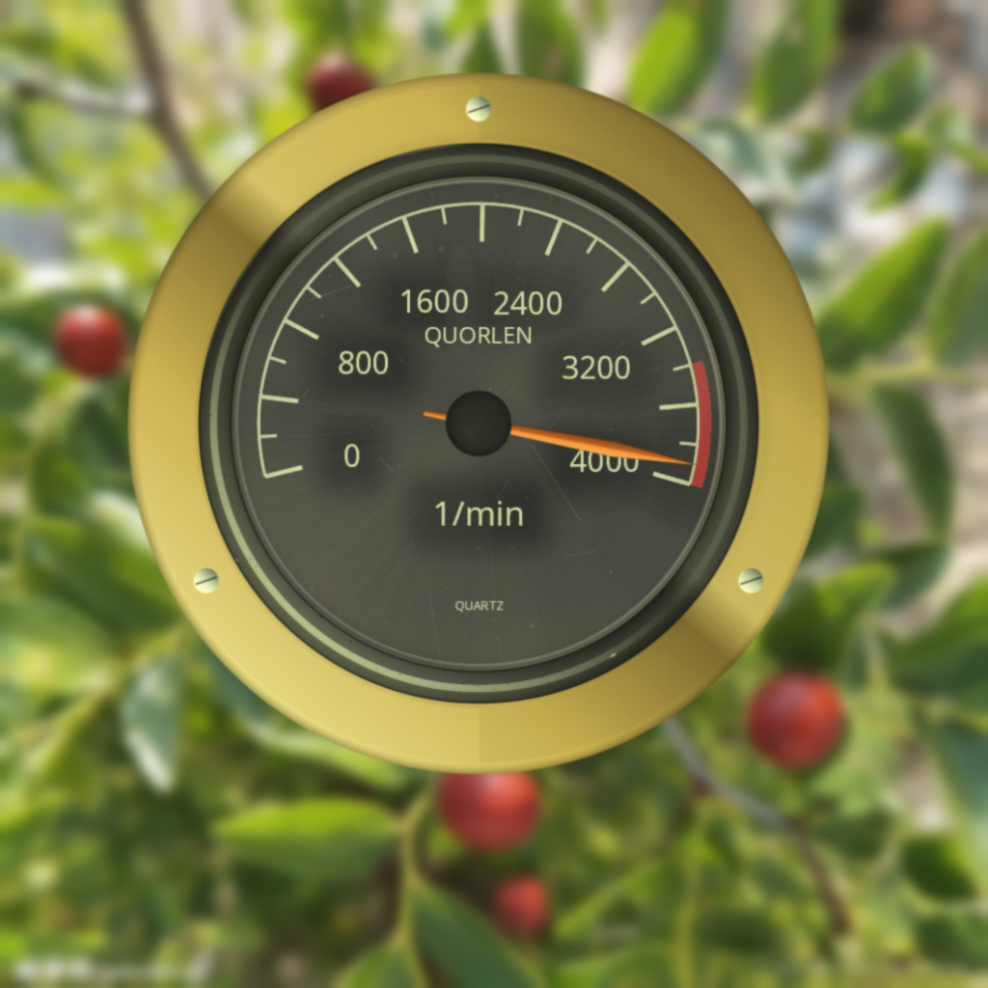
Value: 3900 rpm
